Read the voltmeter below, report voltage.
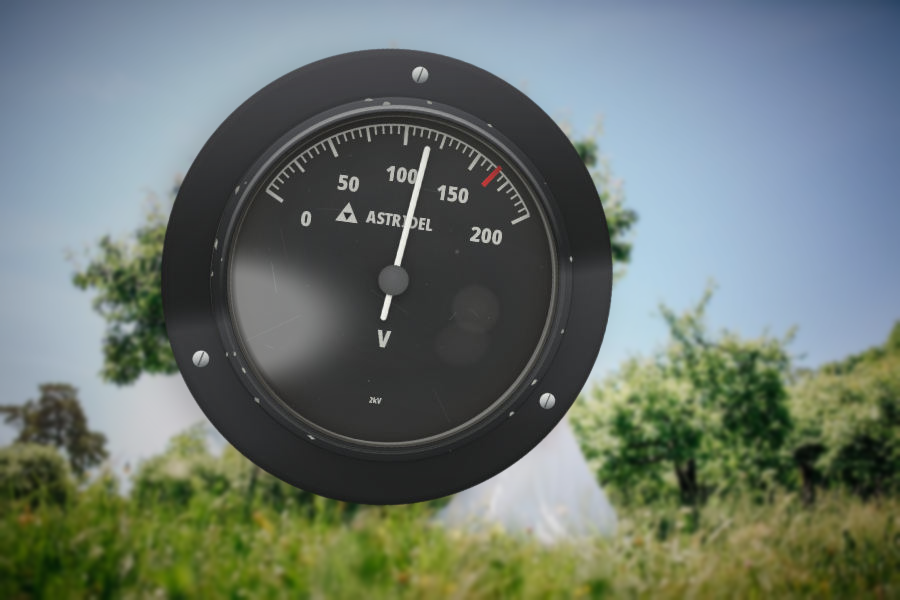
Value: 115 V
